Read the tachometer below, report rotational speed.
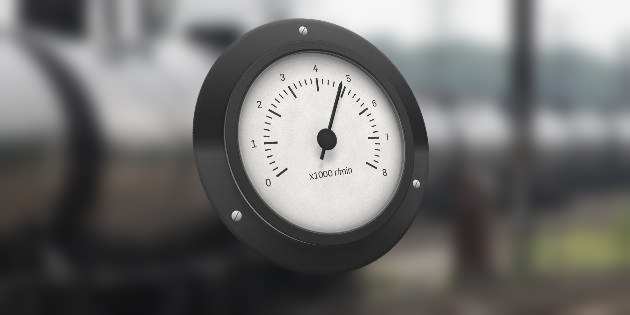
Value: 4800 rpm
